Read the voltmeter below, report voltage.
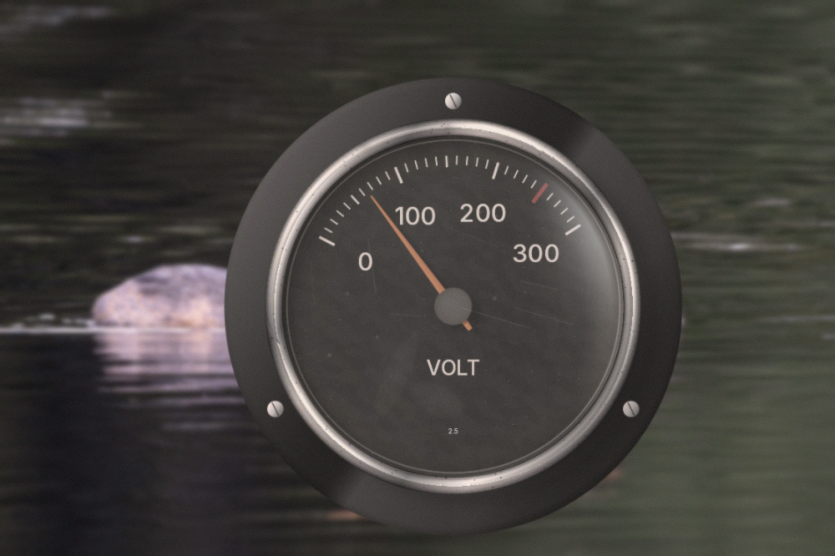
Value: 65 V
